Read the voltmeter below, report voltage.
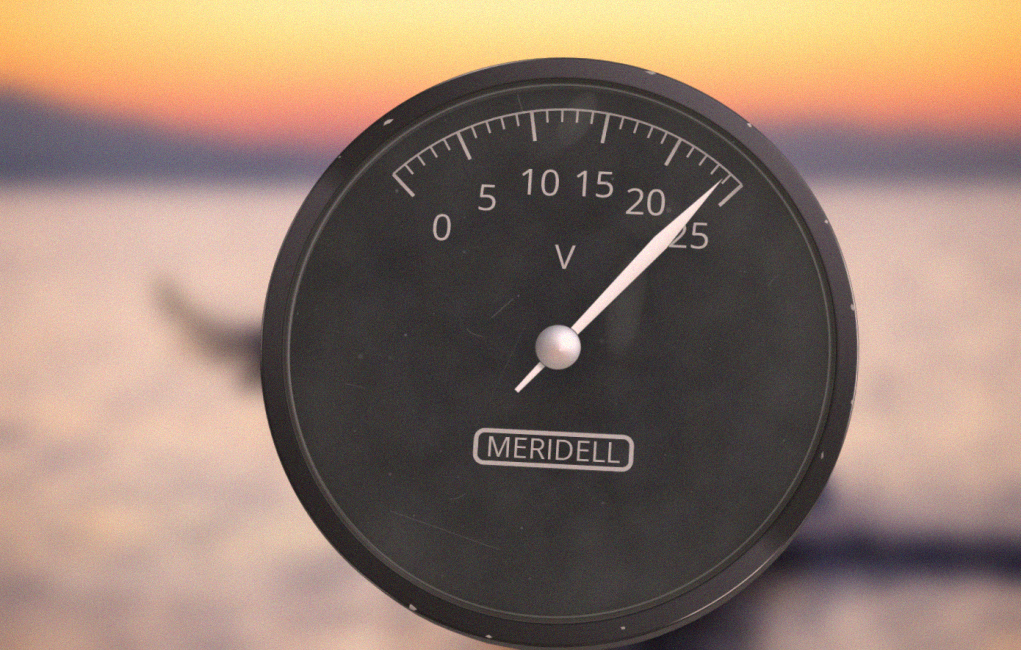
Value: 24 V
